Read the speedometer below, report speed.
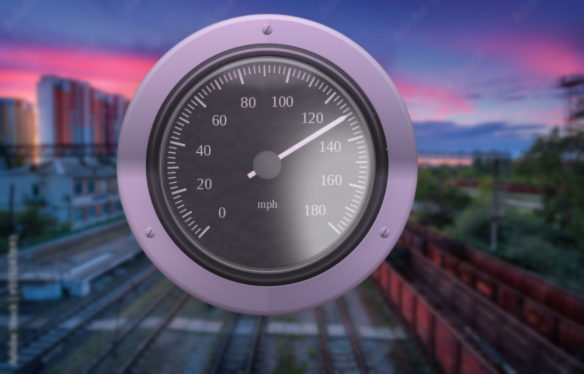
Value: 130 mph
